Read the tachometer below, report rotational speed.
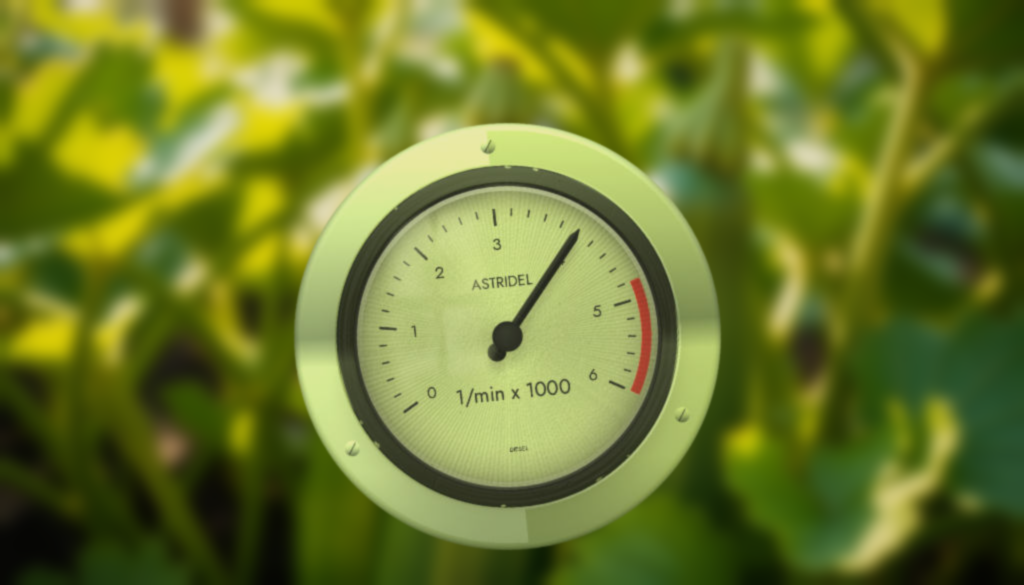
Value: 4000 rpm
